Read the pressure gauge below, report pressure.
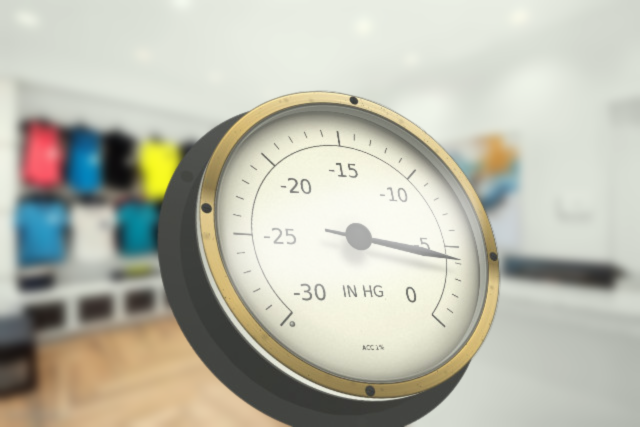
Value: -4 inHg
